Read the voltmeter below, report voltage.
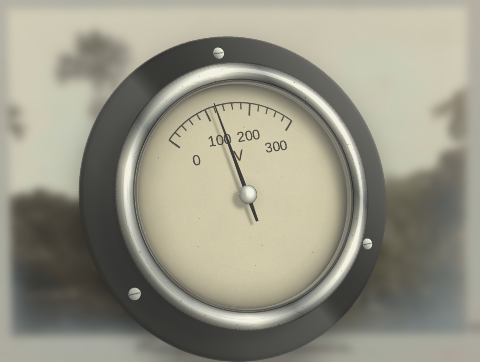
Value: 120 V
